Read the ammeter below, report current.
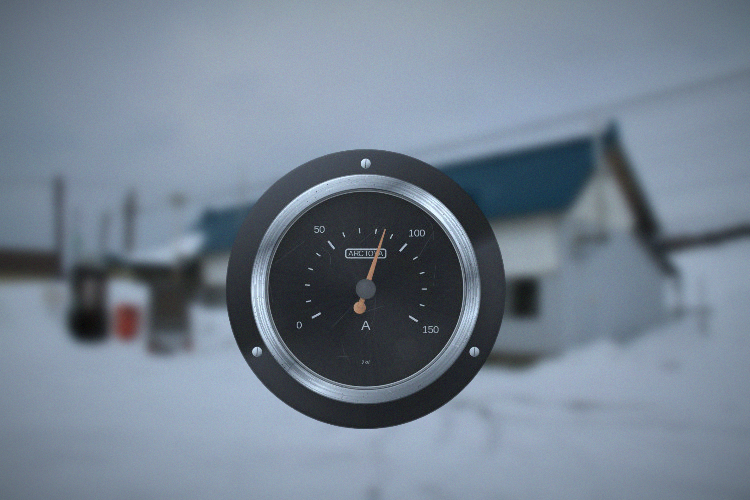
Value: 85 A
